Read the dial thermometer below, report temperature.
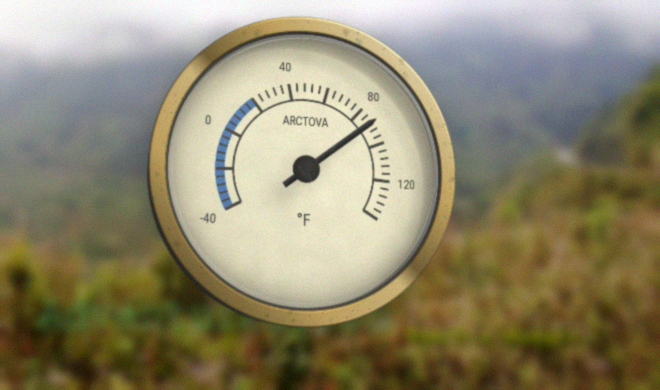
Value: 88 °F
